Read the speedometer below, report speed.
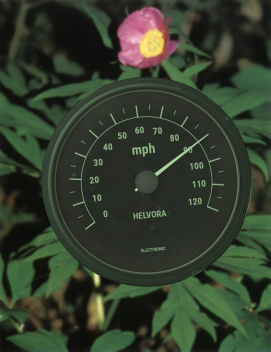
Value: 90 mph
